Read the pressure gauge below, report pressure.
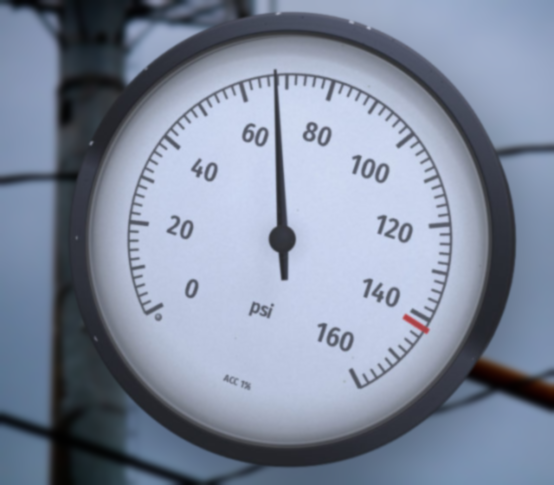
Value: 68 psi
